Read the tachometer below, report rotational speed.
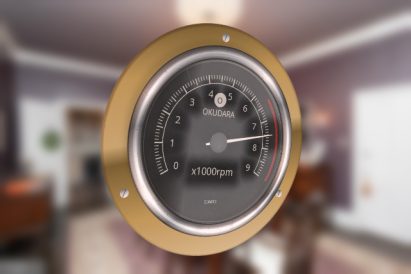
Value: 7500 rpm
